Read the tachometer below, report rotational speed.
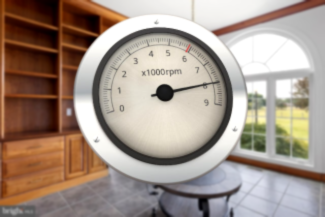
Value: 8000 rpm
